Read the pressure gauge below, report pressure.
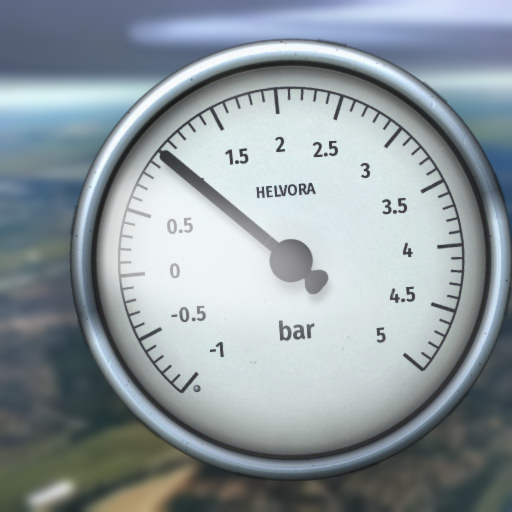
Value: 1 bar
